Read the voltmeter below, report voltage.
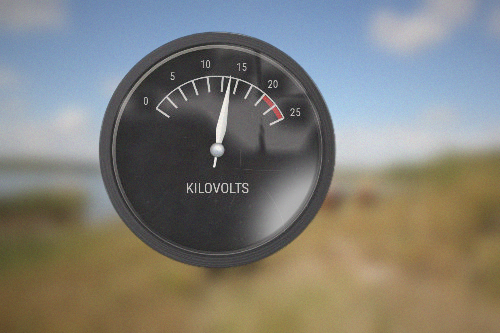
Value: 13.75 kV
